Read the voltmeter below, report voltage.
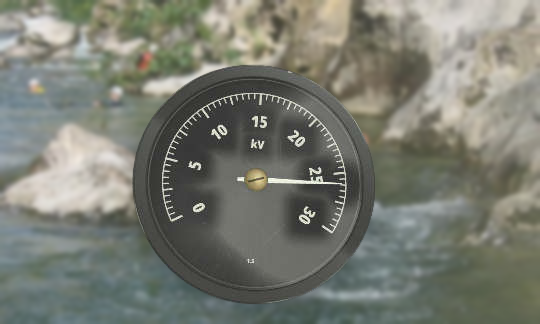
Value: 26 kV
